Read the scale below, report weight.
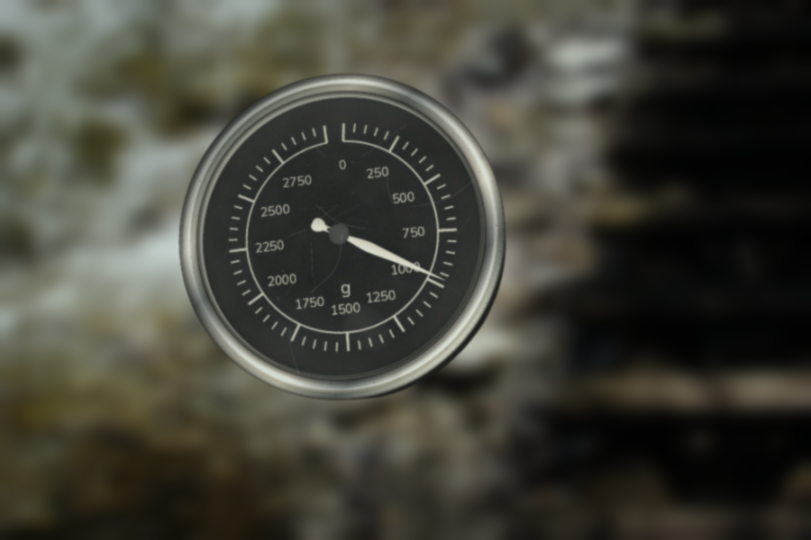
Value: 975 g
